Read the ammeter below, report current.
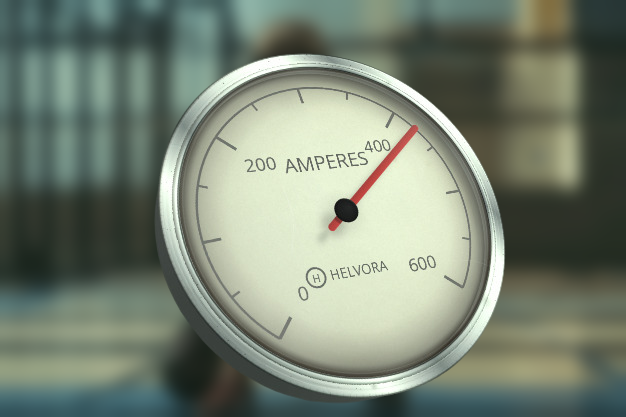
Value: 425 A
